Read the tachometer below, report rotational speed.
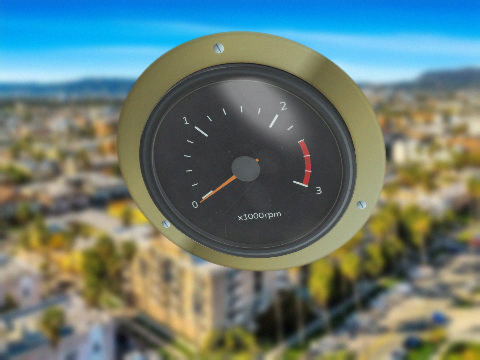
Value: 0 rpm
